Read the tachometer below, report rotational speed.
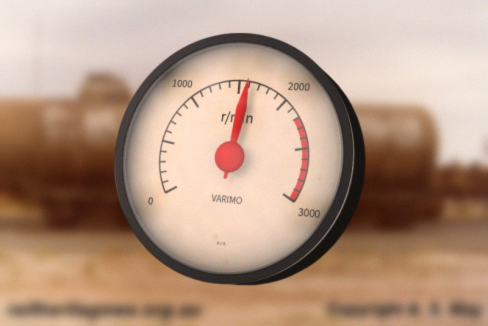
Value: 1600 rpm
